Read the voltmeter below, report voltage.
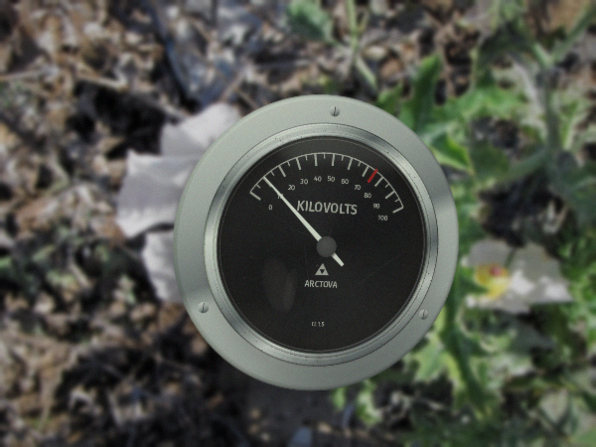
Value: 10 kV
